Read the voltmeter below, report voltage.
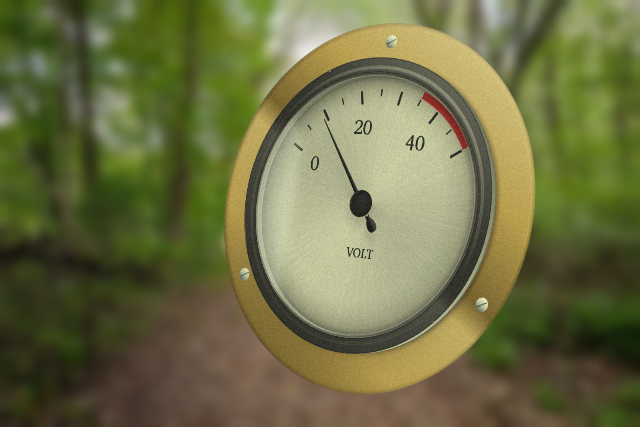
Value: 10 V
